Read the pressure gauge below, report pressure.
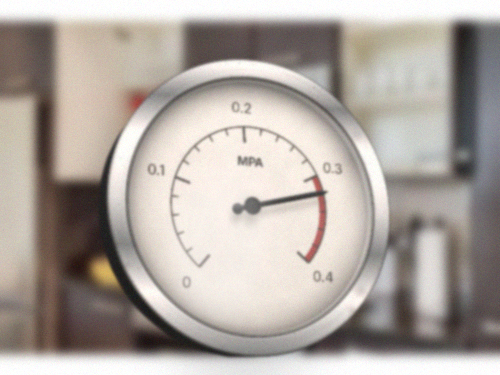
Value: 0.32 MPa
